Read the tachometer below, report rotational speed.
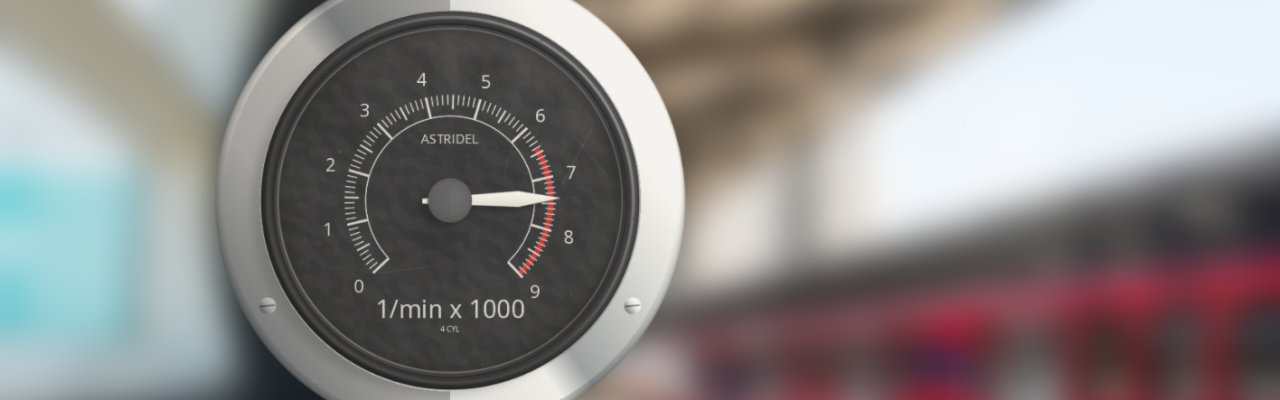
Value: 7400 rpm
